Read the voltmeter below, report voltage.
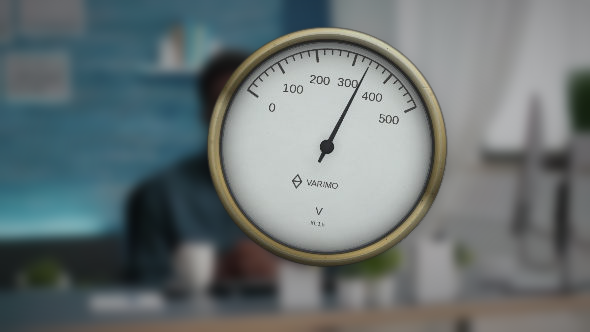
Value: 340 V
